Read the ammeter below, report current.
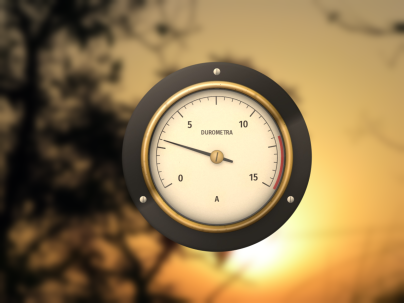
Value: 3 A
